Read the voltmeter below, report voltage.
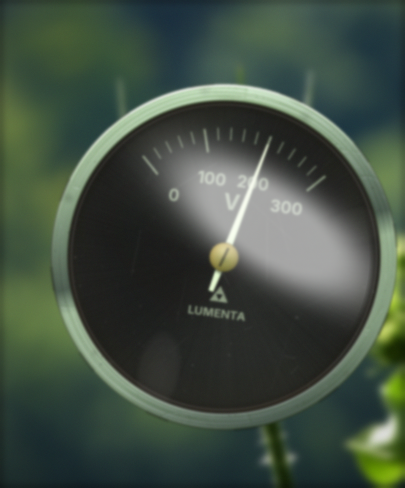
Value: 200 V
